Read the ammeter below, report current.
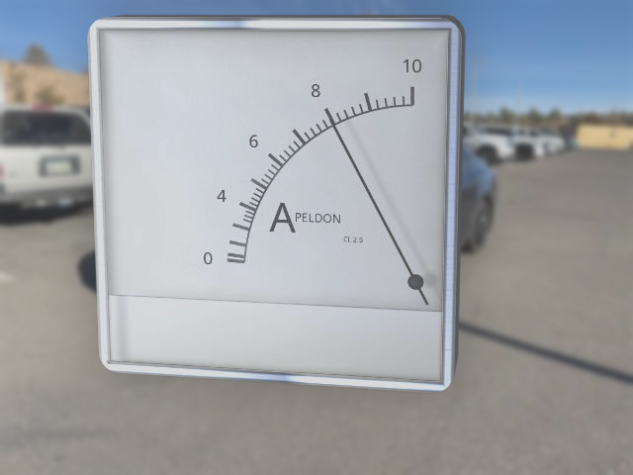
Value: 8 A
